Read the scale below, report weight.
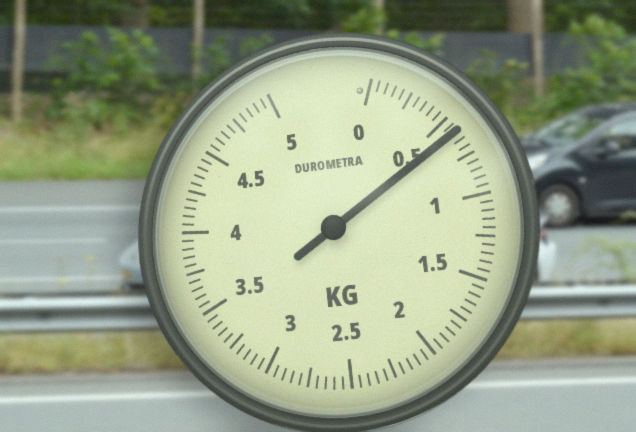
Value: 0.6 kg
